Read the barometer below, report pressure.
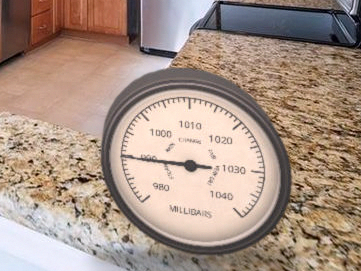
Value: 990 mbar
